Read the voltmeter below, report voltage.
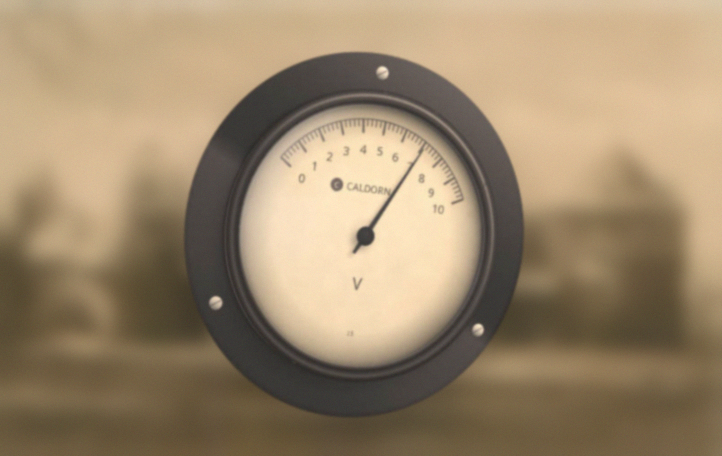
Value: 7 V
